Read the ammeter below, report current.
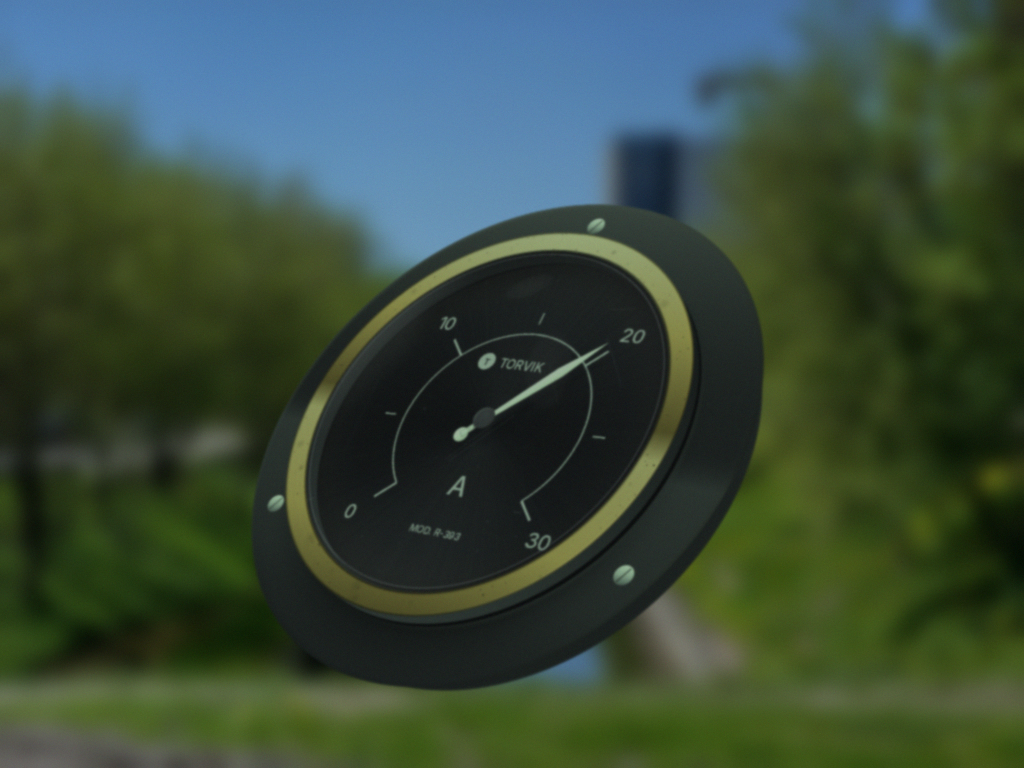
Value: 20 A
